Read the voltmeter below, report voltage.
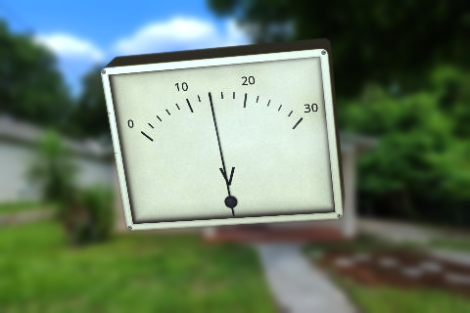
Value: 14 V
